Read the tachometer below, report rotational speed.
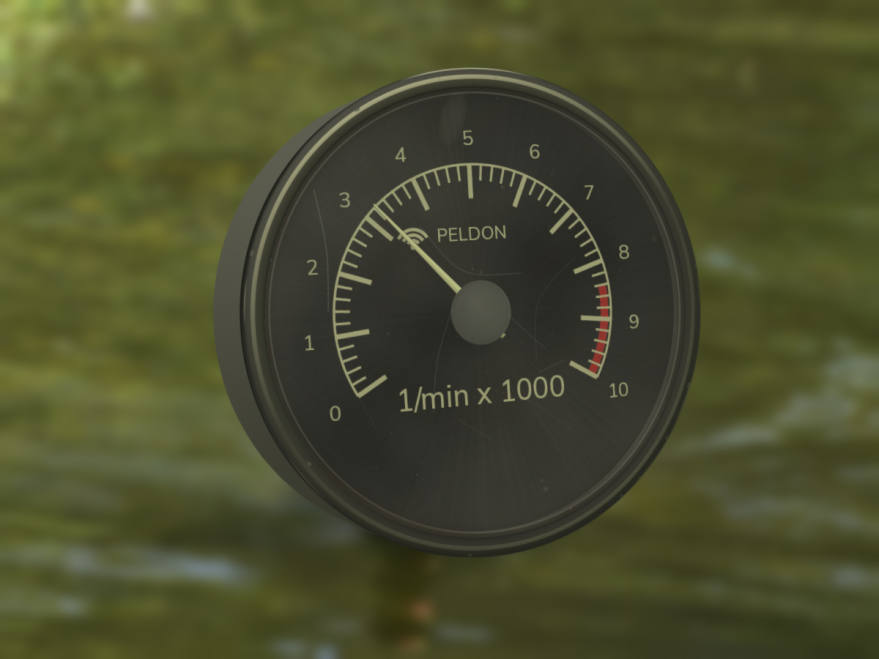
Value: 3200 rpm
